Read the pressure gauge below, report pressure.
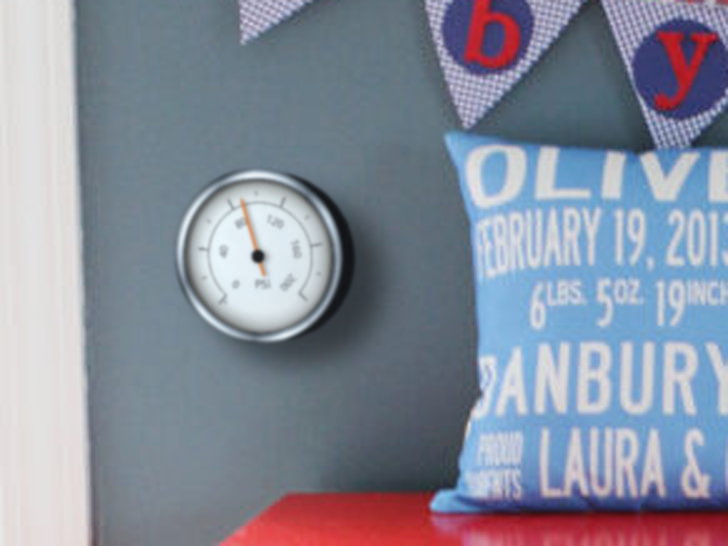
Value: 90 psi
